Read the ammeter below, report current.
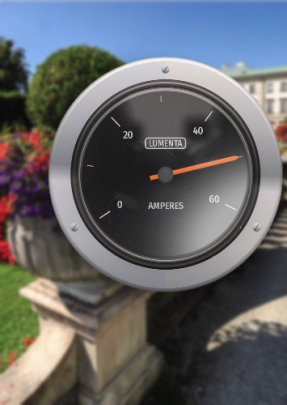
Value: 50 A
